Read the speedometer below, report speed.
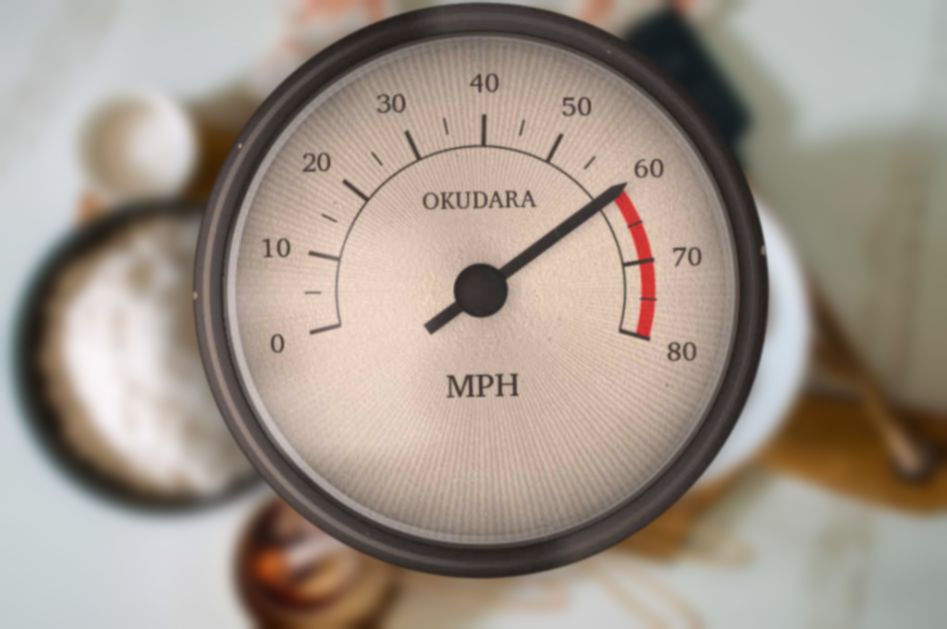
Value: 60 mph
